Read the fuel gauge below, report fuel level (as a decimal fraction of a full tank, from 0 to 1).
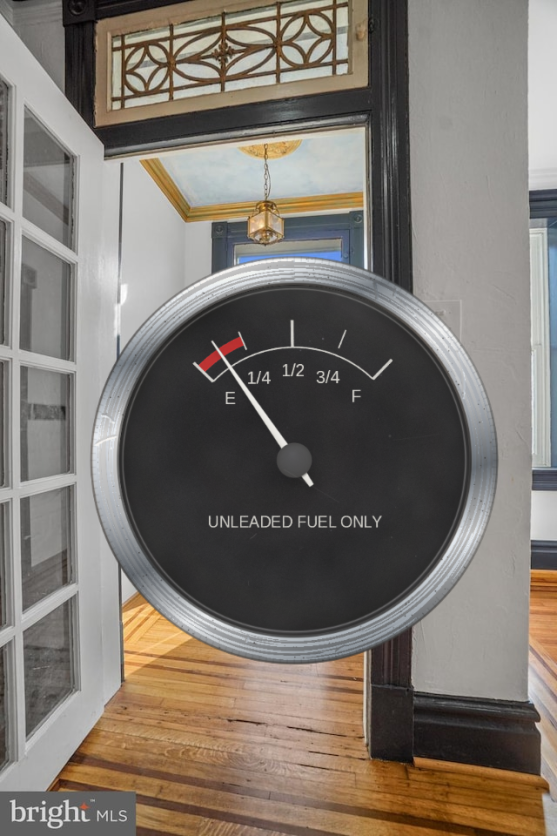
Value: 0.125
